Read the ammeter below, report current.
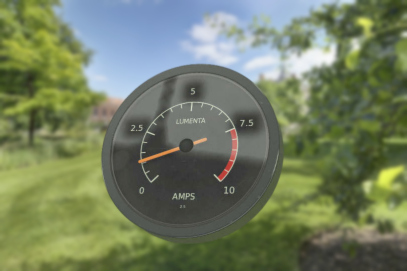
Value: 1 A
